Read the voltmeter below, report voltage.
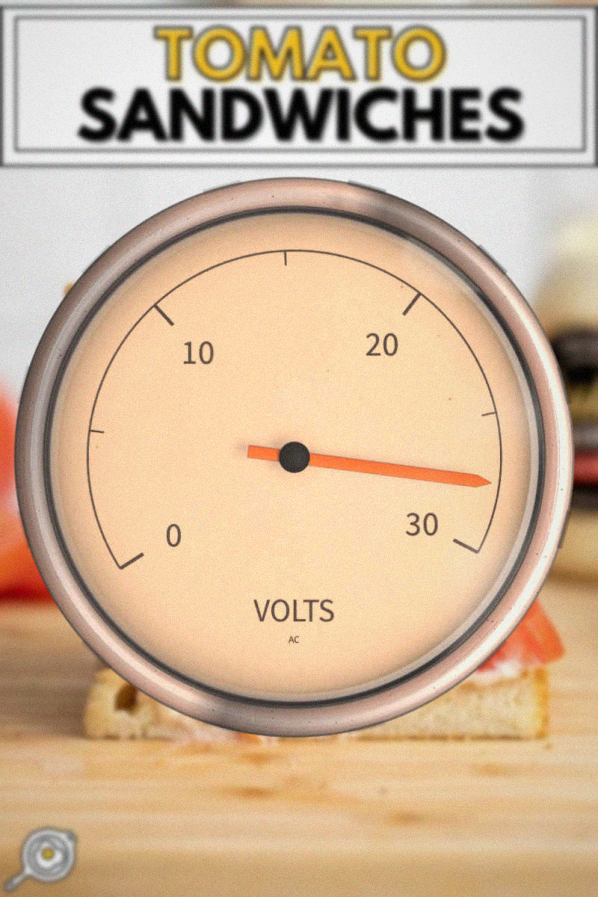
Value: 27.5 V
